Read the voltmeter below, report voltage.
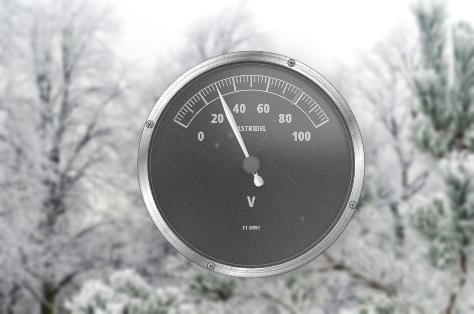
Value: 30 V
